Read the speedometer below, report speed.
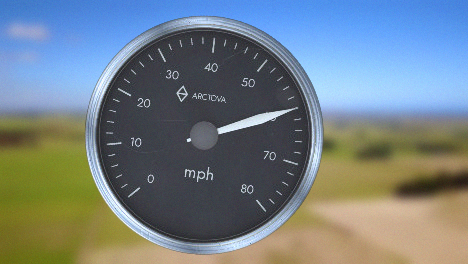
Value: 60 mph
